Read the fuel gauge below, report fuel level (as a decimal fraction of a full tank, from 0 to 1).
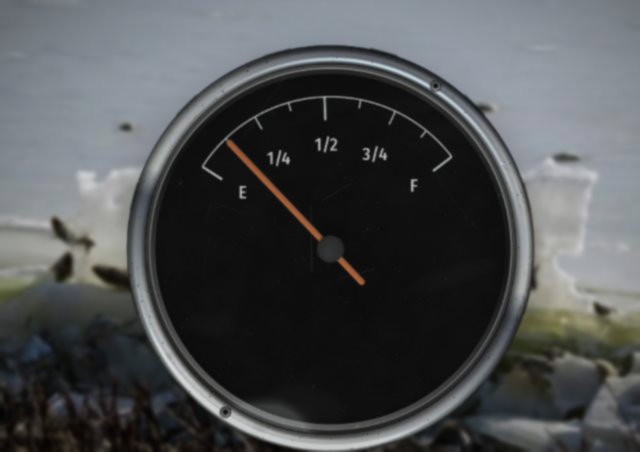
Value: 0.125
